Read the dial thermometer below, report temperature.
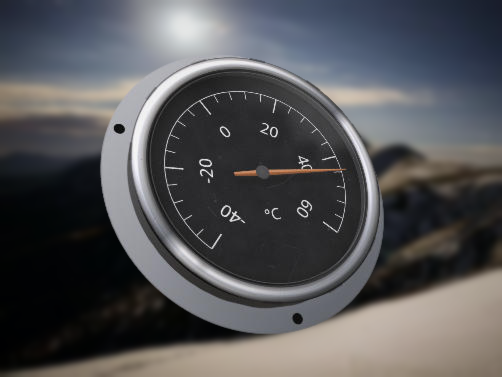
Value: 44 °C
